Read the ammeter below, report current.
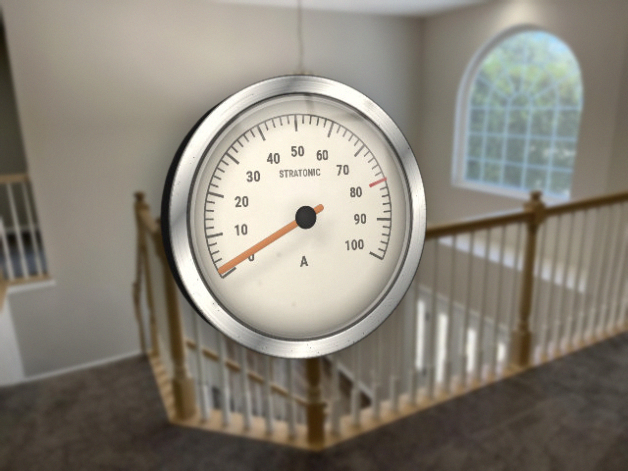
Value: 2 A
